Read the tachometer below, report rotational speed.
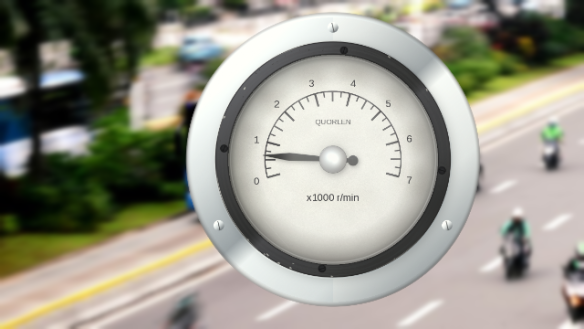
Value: 625 rpm
